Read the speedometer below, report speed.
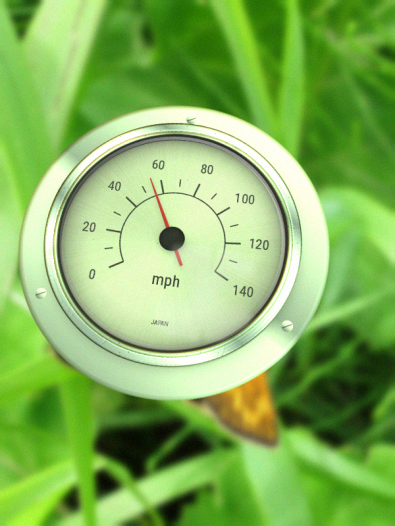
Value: 55 mph
